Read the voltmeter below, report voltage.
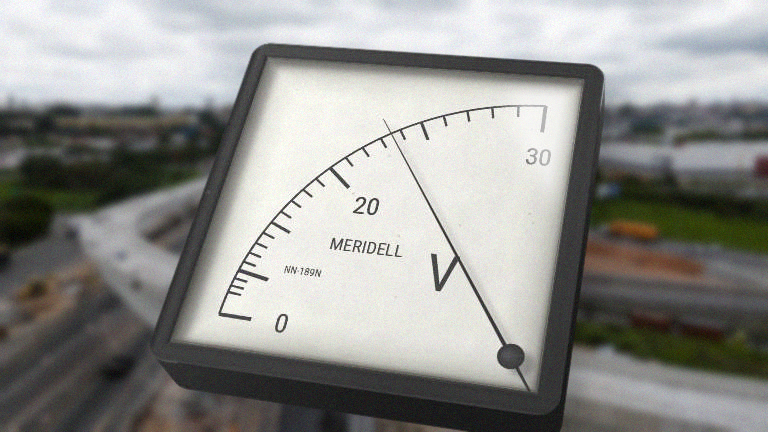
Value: 23.5 V
